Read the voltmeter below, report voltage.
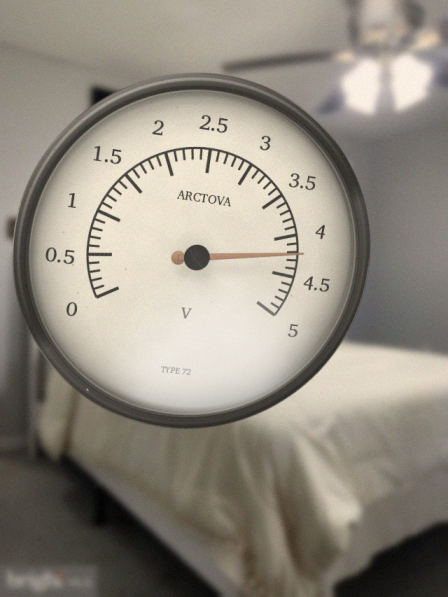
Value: 4.2 V
